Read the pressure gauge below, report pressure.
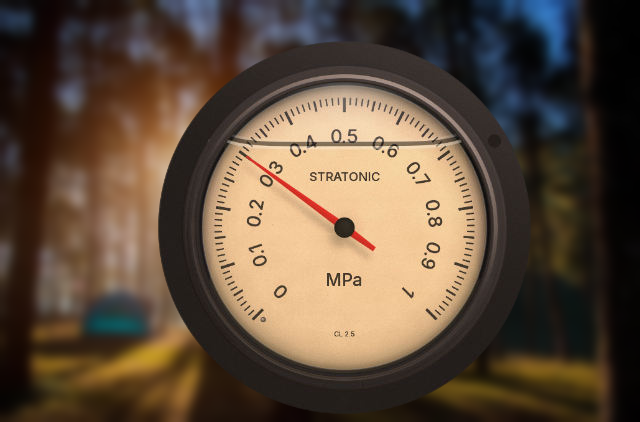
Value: 0.3 MPa
